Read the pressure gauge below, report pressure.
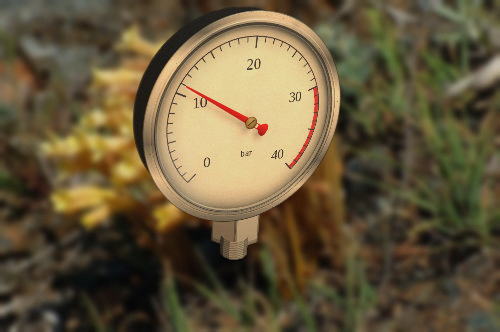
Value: 11 bar
